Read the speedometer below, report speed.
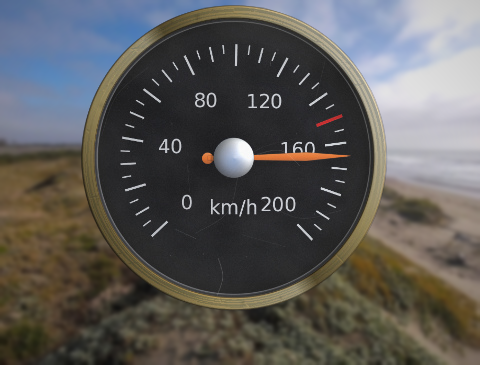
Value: 165 km/h
